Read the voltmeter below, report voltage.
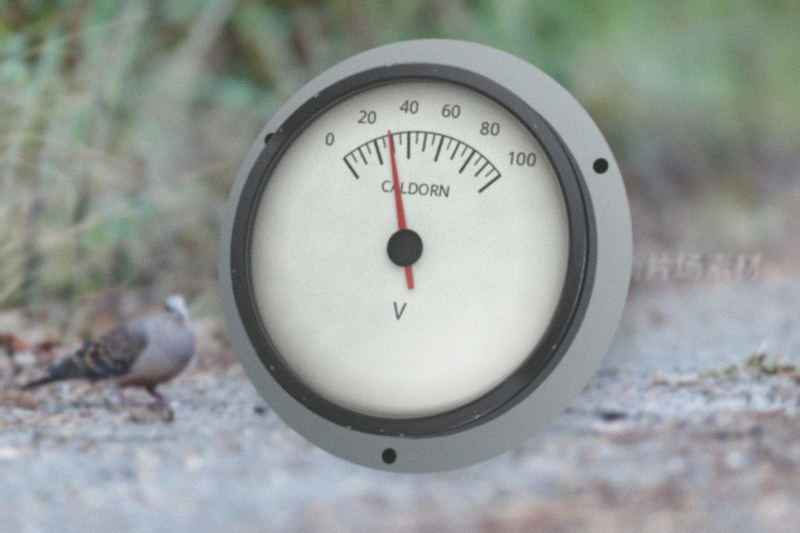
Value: 30 V
